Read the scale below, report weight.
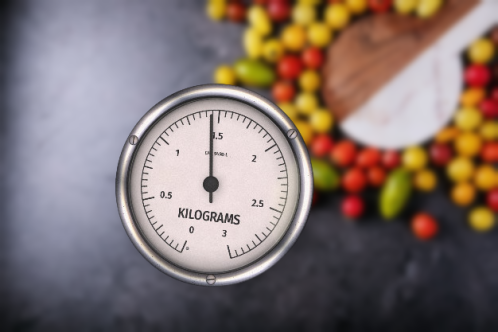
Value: 1.45 kg
